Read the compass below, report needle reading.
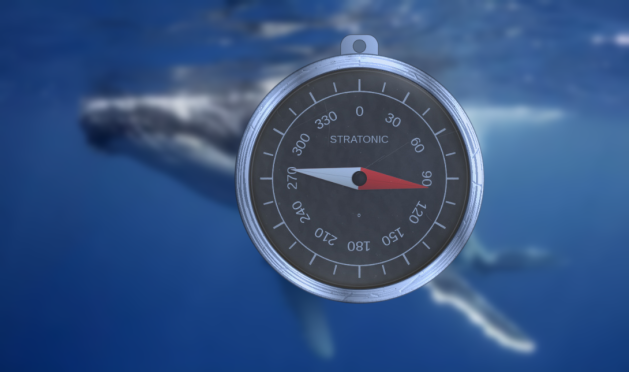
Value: 97.5 °
